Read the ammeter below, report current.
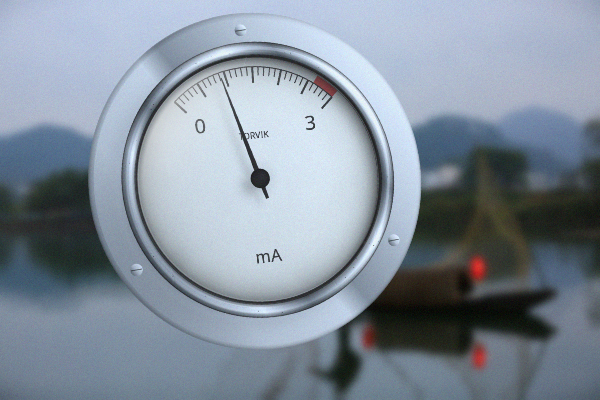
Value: 0.9 mA
